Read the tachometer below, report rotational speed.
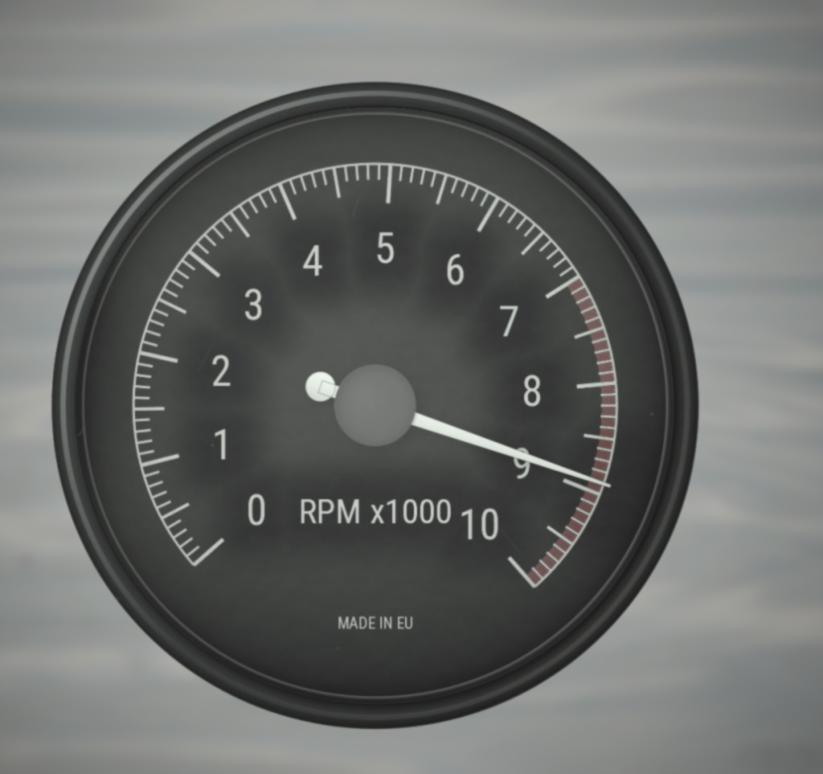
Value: 8900 rpm
